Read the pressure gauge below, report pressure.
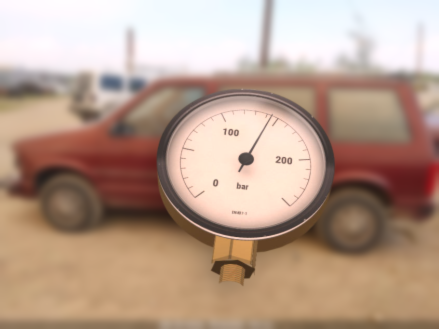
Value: 145 bar
